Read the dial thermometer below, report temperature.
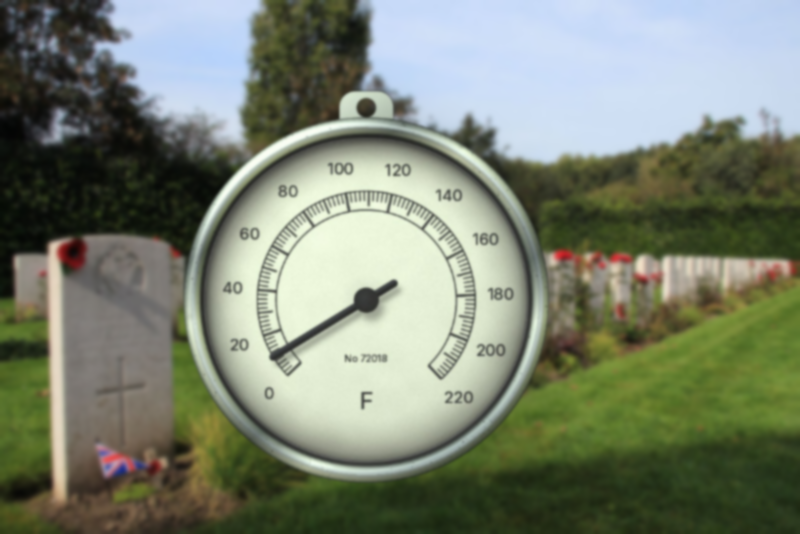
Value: 10 °F
